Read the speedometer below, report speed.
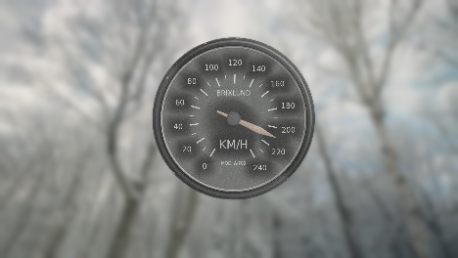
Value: 210 km/h
